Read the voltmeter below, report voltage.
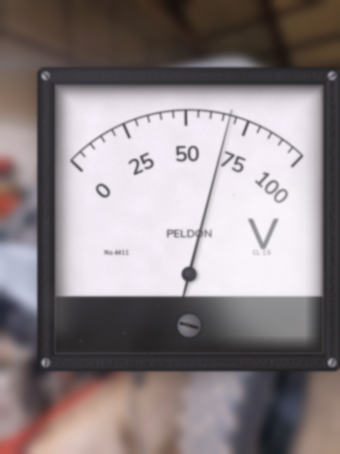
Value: 67.5 V
